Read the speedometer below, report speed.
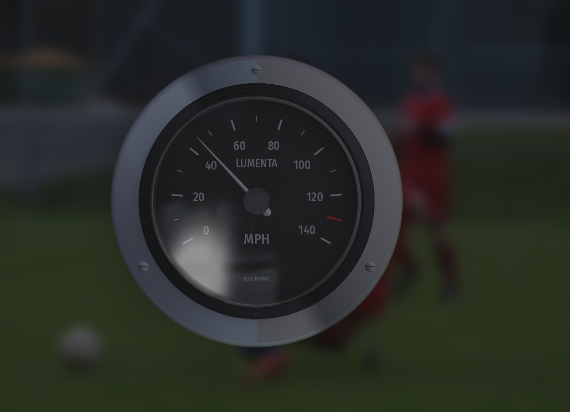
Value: 45 mph
